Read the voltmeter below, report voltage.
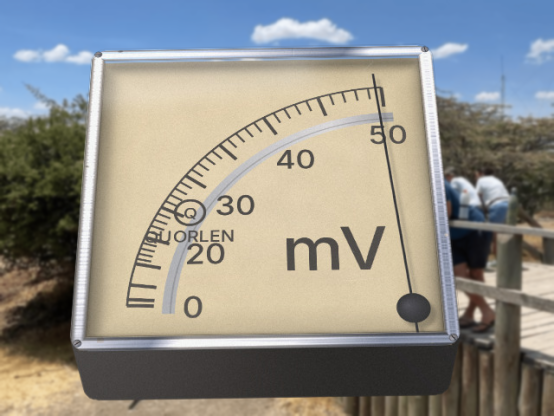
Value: 49.5 mV
